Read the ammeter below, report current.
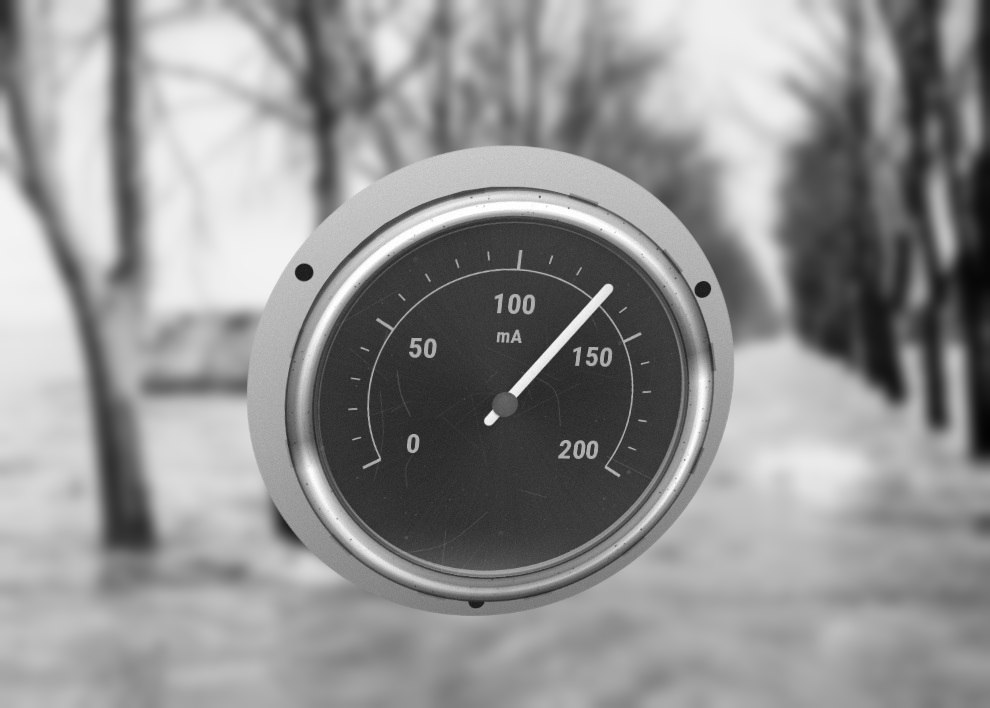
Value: 130 mA
